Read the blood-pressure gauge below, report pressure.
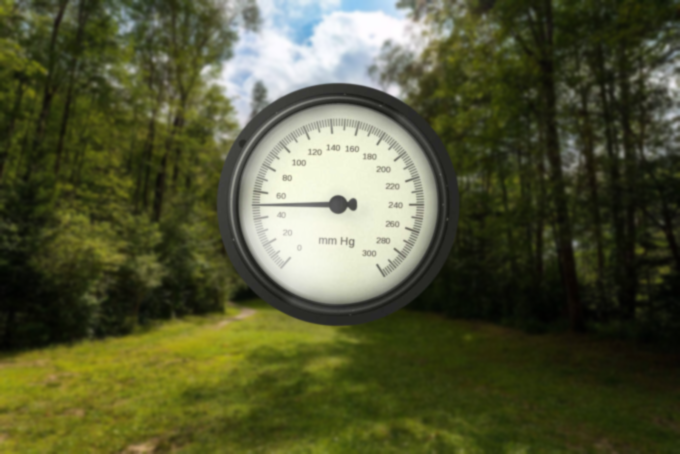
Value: 50 mmHg
